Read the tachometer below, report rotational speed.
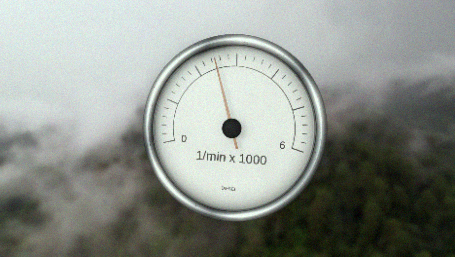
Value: 2500 rpm
